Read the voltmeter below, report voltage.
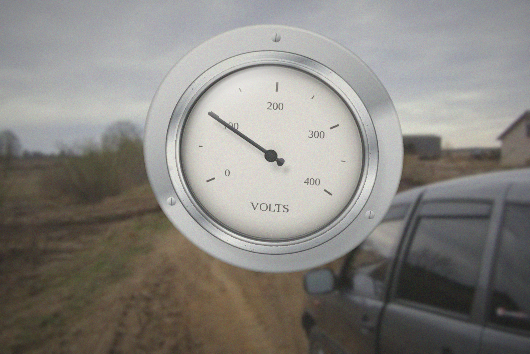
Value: 100 V
